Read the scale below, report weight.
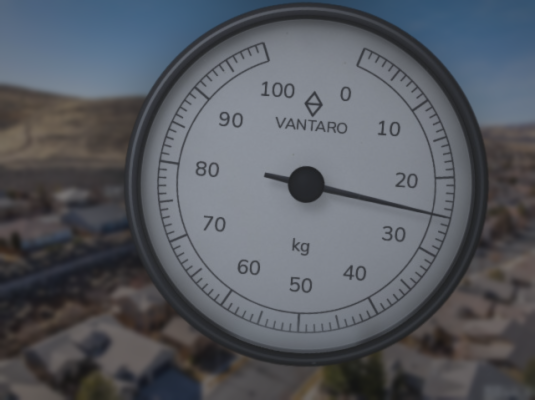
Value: 25 kg
